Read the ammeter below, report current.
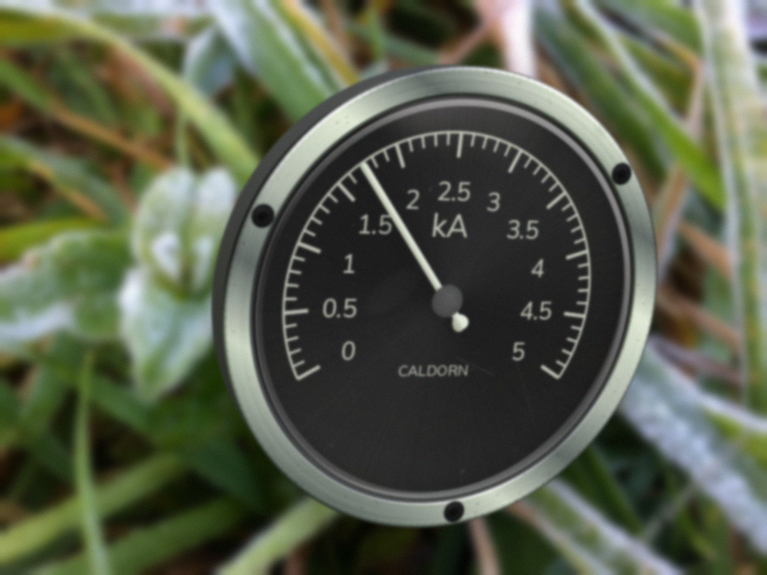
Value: 1.7 kA
